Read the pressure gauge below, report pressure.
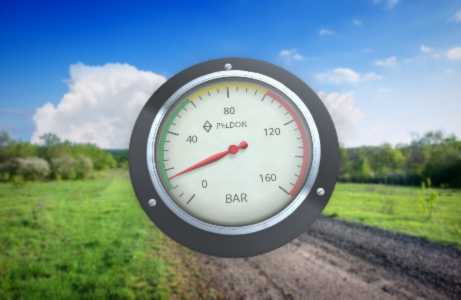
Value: 15 bar
